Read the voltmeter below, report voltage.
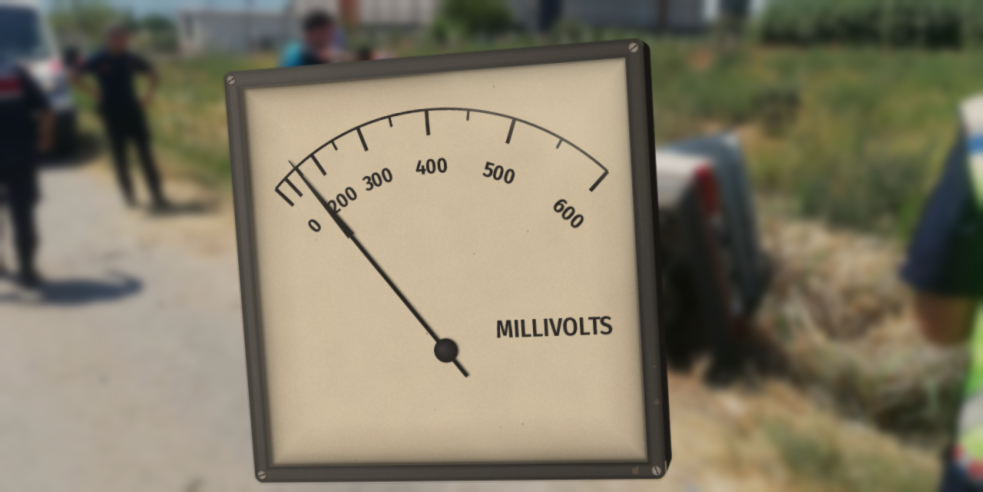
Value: 150 mV
